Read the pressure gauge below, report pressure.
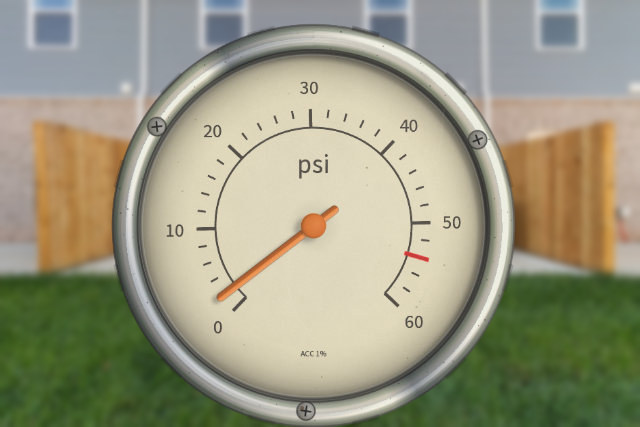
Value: 2 psi
